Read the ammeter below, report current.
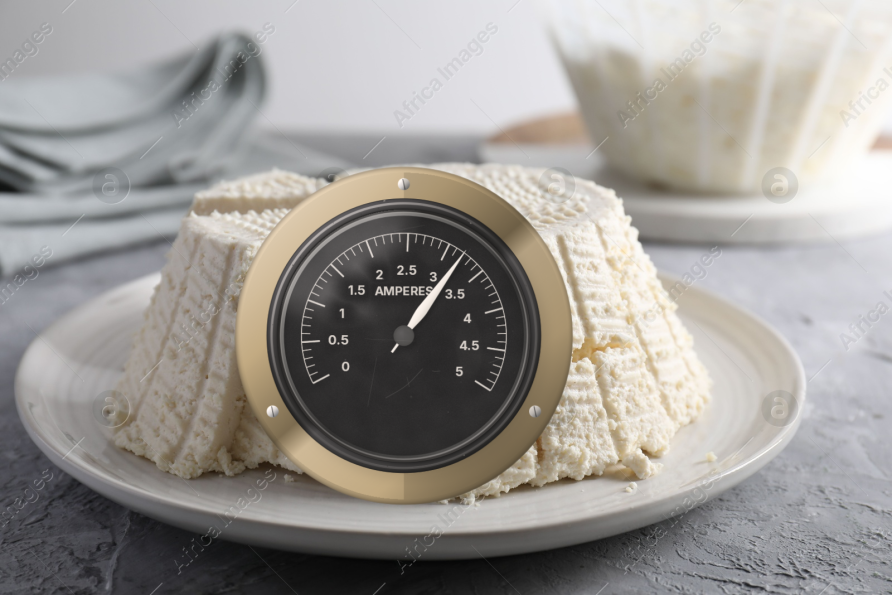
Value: 3.2 A
